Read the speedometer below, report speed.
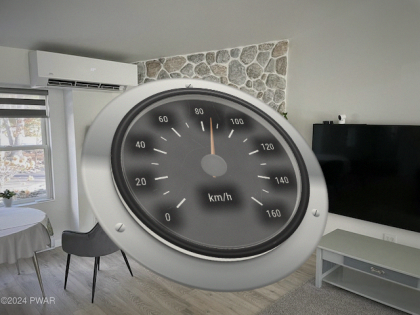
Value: 85 km/h
